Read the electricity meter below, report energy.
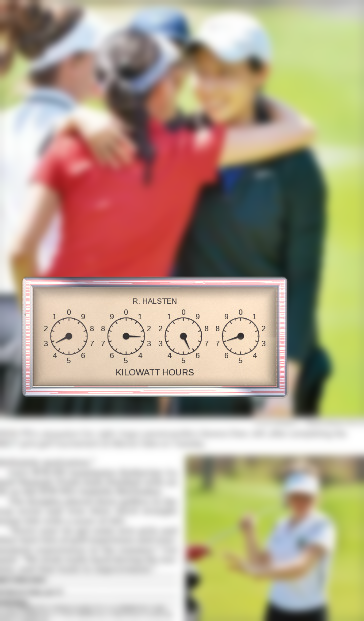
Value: 3257 kWh
